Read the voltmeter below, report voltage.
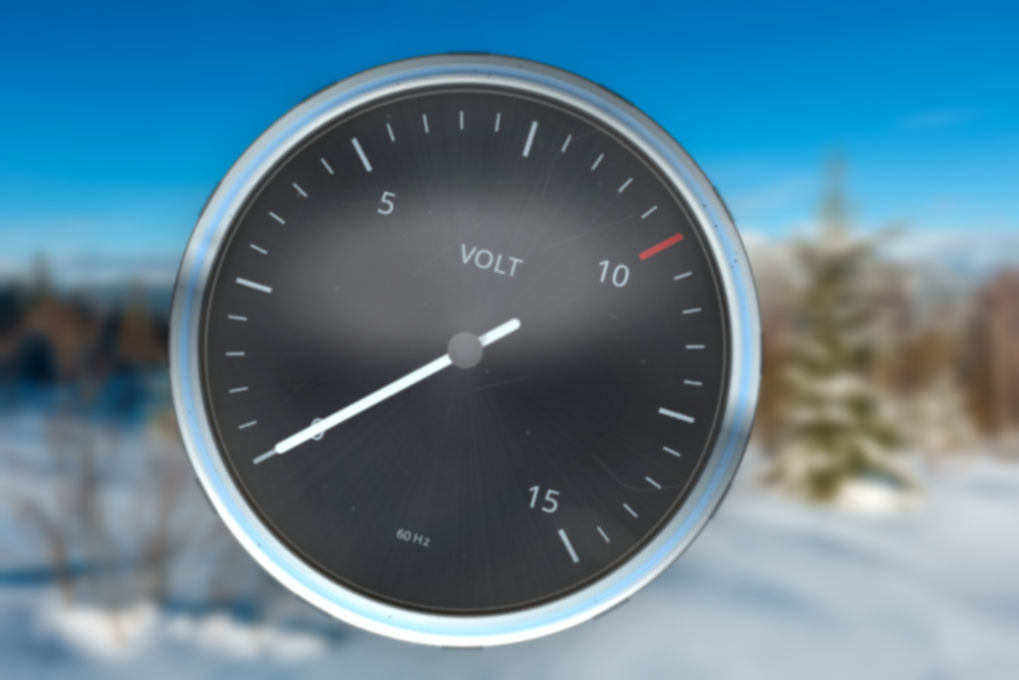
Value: 0 V
